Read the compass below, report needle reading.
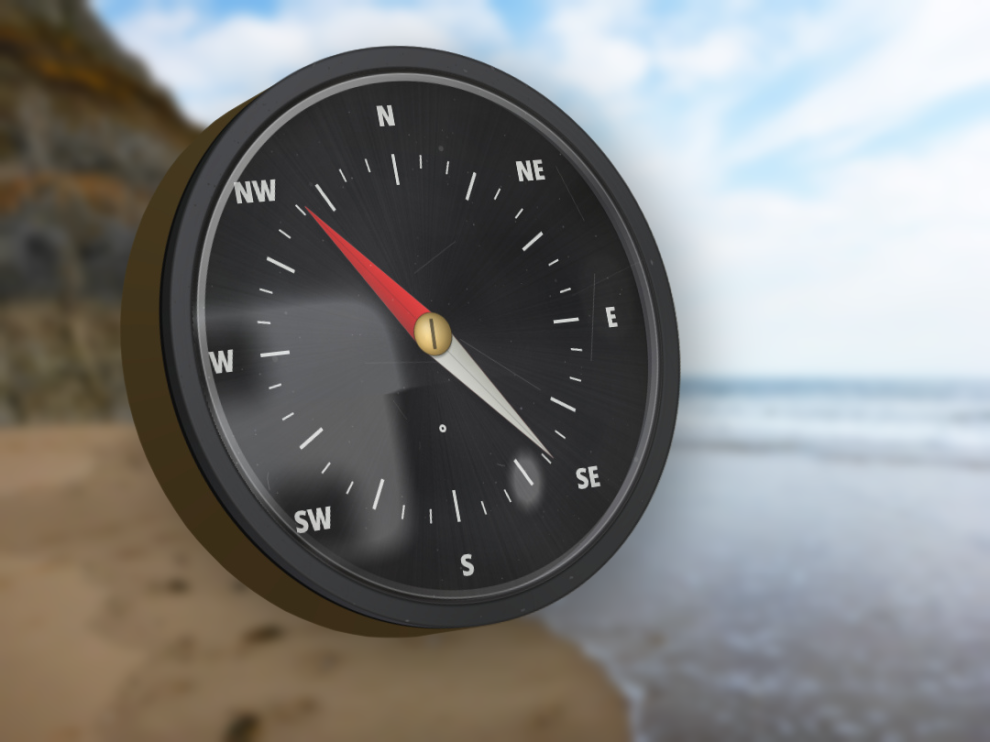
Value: 320 °
